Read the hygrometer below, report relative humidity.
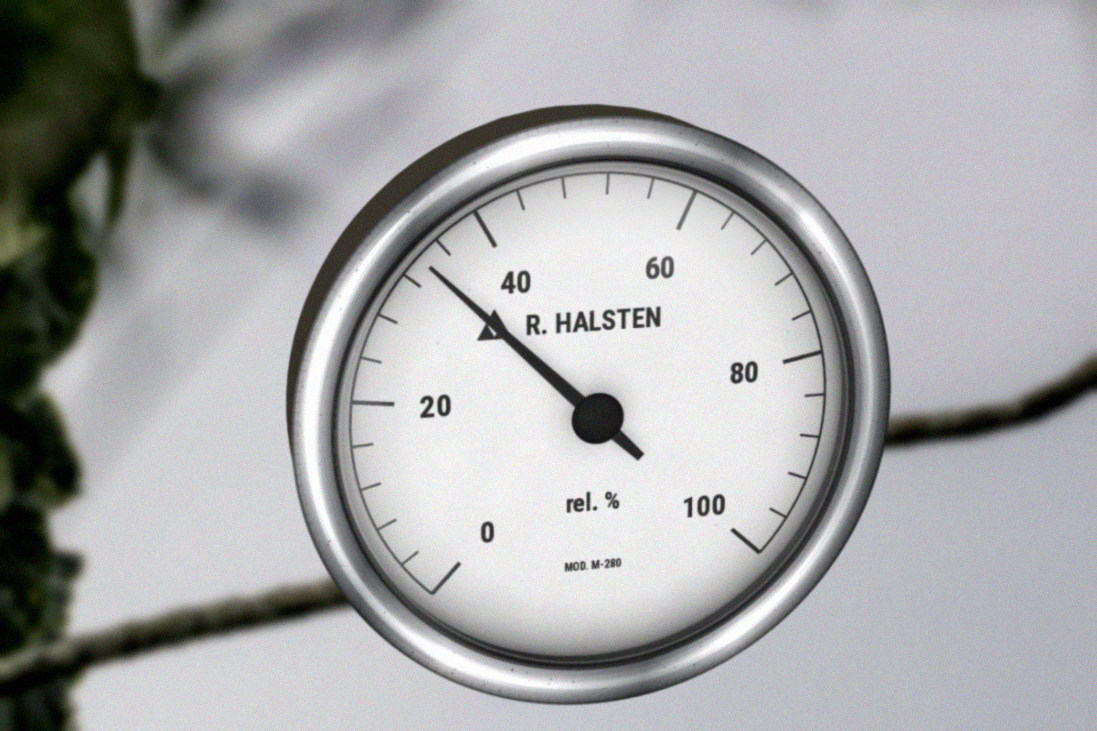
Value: 34 %
